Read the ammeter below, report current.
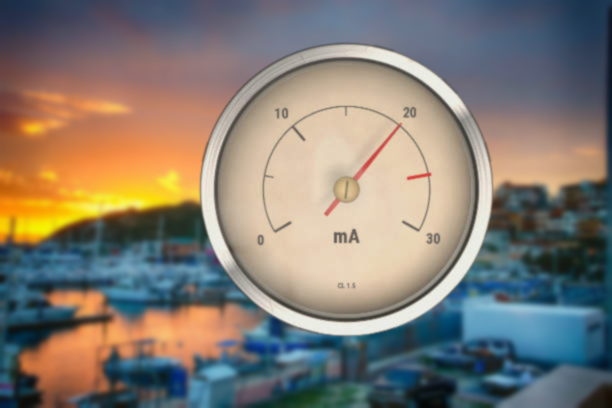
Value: 20 mA
